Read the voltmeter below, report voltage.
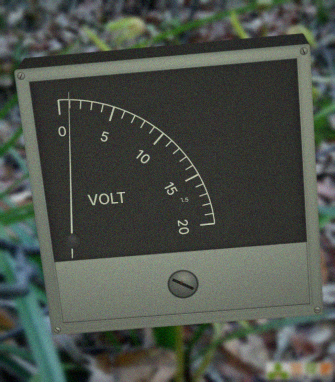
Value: 1 V
